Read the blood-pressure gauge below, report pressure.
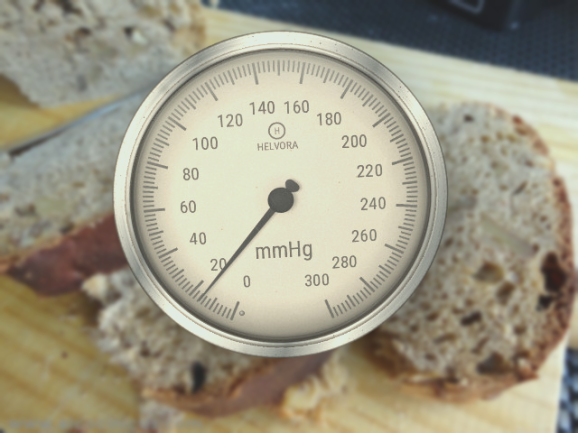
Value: 16 mmHg
